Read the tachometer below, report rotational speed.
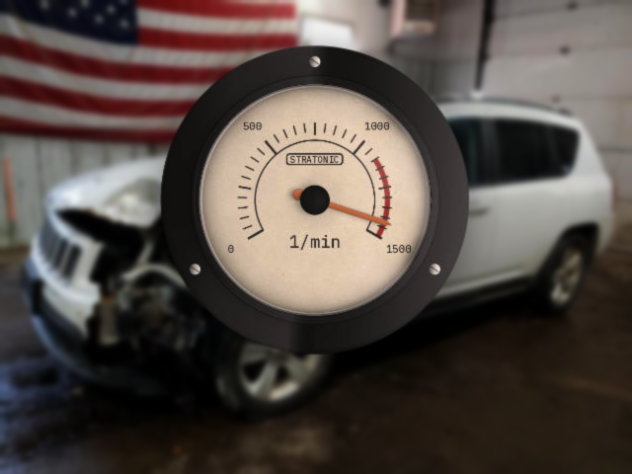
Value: 1425 rpm
